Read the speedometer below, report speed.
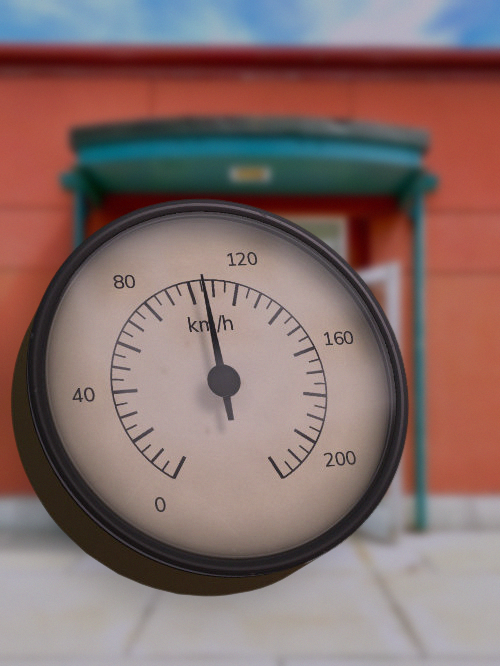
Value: 105 km/h
